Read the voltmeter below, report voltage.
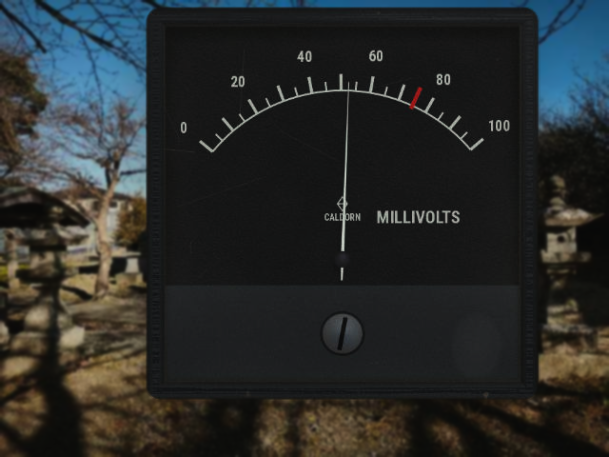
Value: 52.5 mV
